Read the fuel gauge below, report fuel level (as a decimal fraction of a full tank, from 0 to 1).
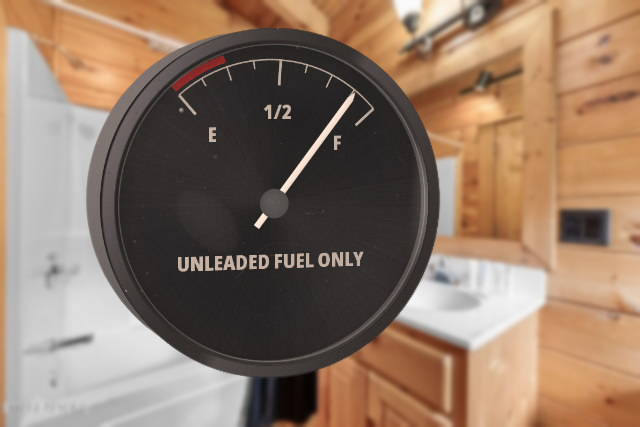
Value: 0.875
